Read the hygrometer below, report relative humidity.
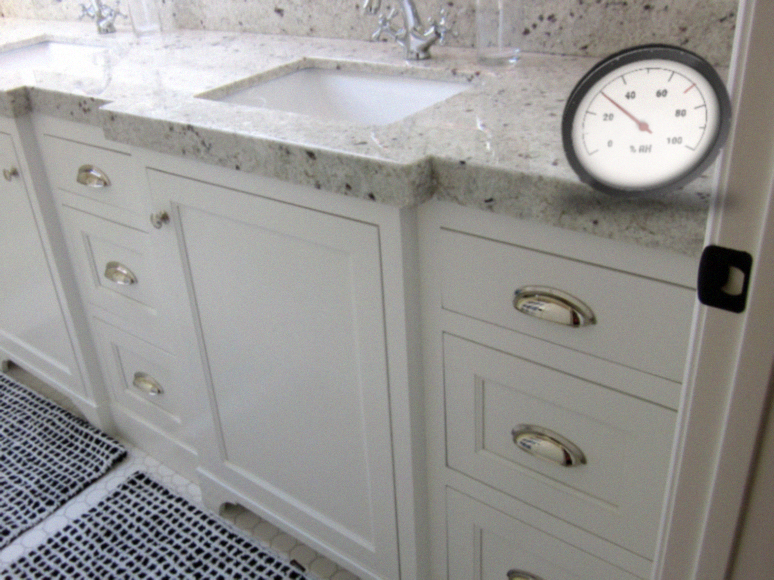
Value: 30 %
